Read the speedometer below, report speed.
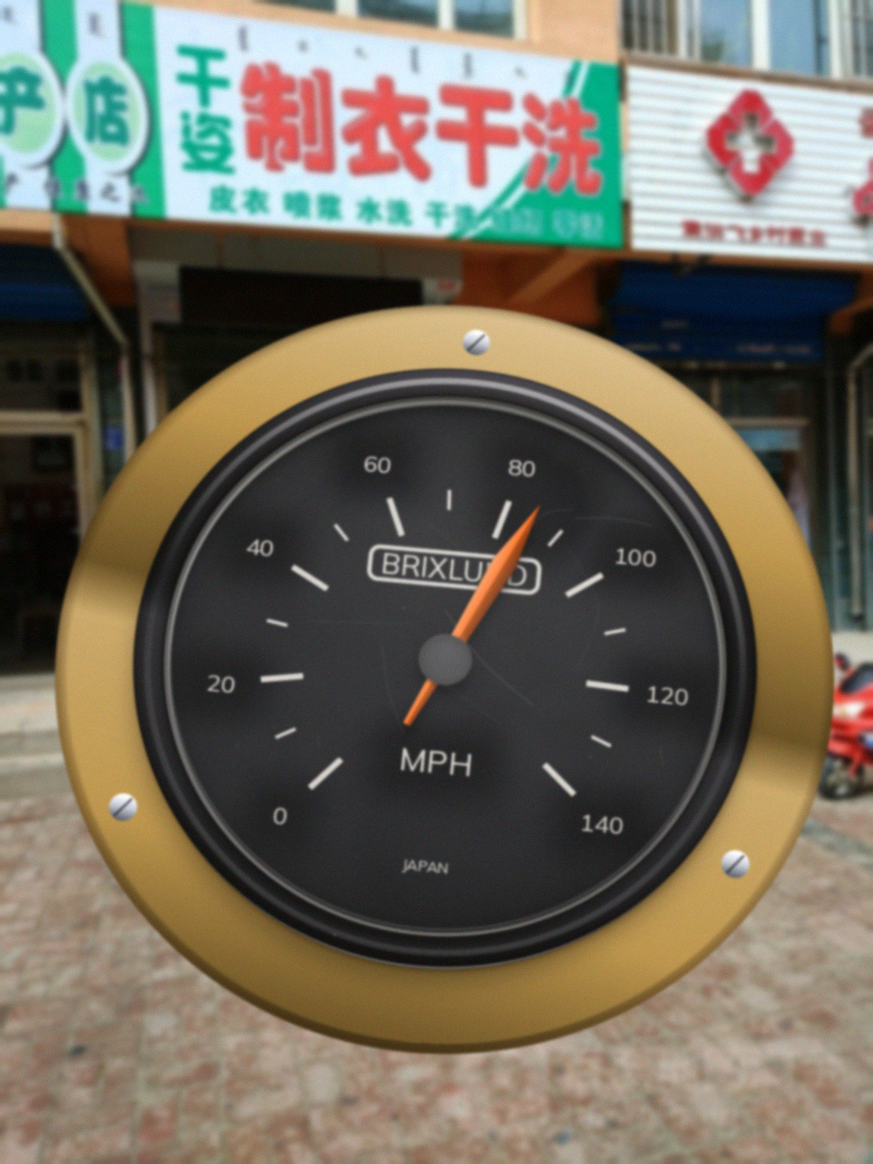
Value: 85 mph
